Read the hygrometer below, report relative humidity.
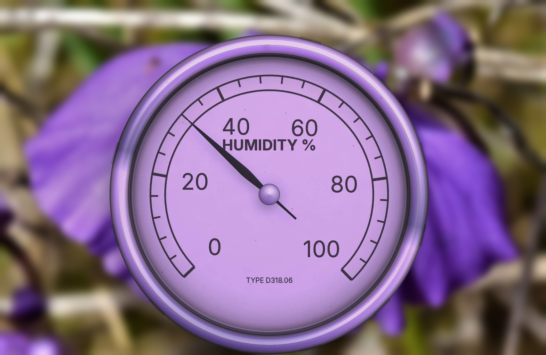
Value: 32 %
